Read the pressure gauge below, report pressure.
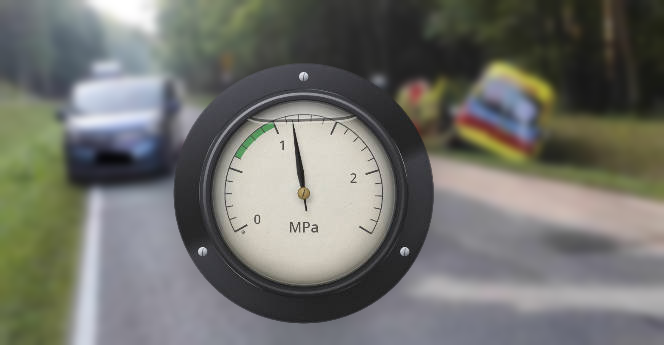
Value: 1.15 MPa
